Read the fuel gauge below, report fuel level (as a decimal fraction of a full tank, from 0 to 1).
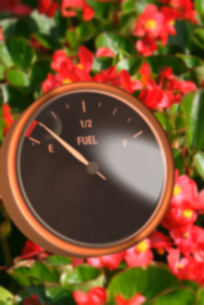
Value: 0.125
